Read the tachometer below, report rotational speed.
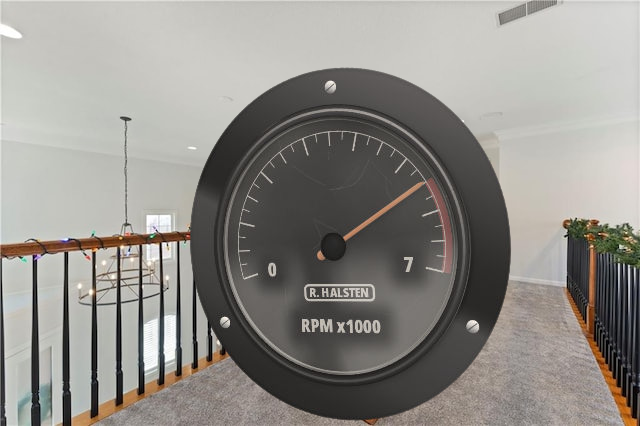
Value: 5500 rpm
